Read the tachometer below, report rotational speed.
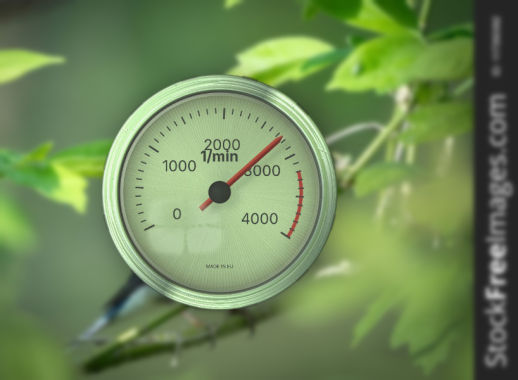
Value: 2750 rpm
